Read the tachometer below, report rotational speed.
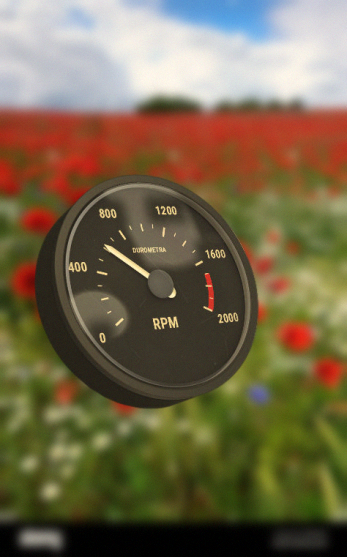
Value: 600 rpm
